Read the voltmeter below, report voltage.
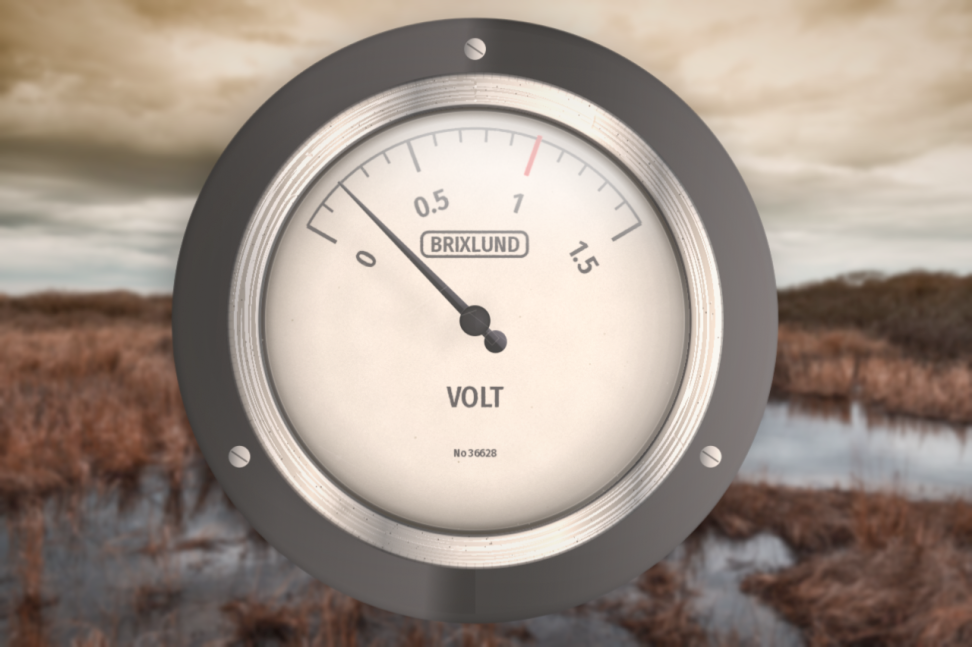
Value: 0.2 V
